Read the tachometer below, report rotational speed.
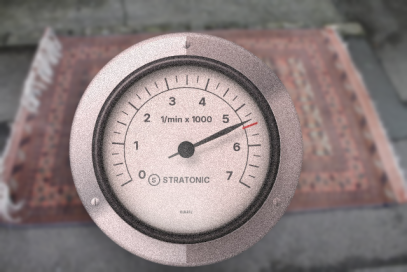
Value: 5375 rpm
